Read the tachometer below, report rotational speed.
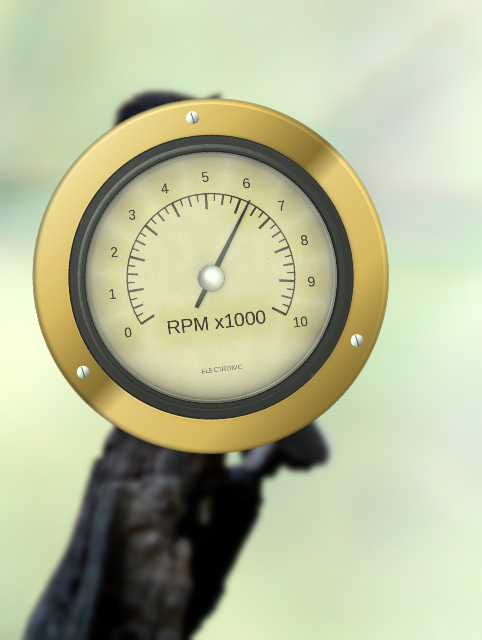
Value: 6250 rpm
